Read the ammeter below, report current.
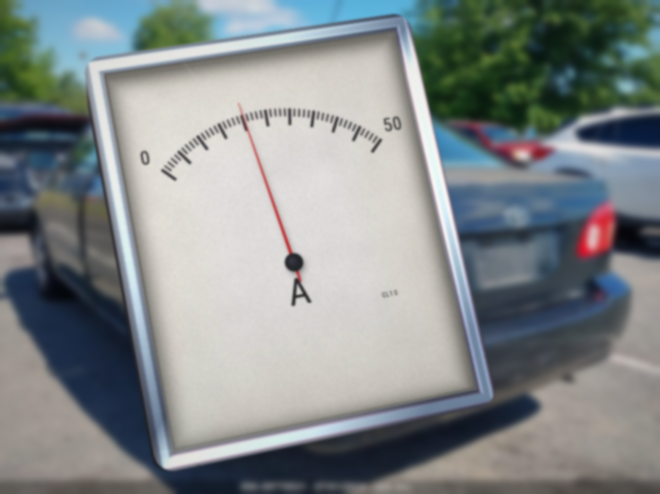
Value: 20 A
